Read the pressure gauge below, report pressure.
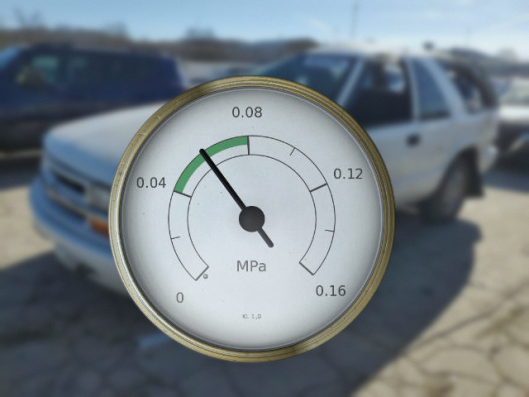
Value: 0.06 MPa
